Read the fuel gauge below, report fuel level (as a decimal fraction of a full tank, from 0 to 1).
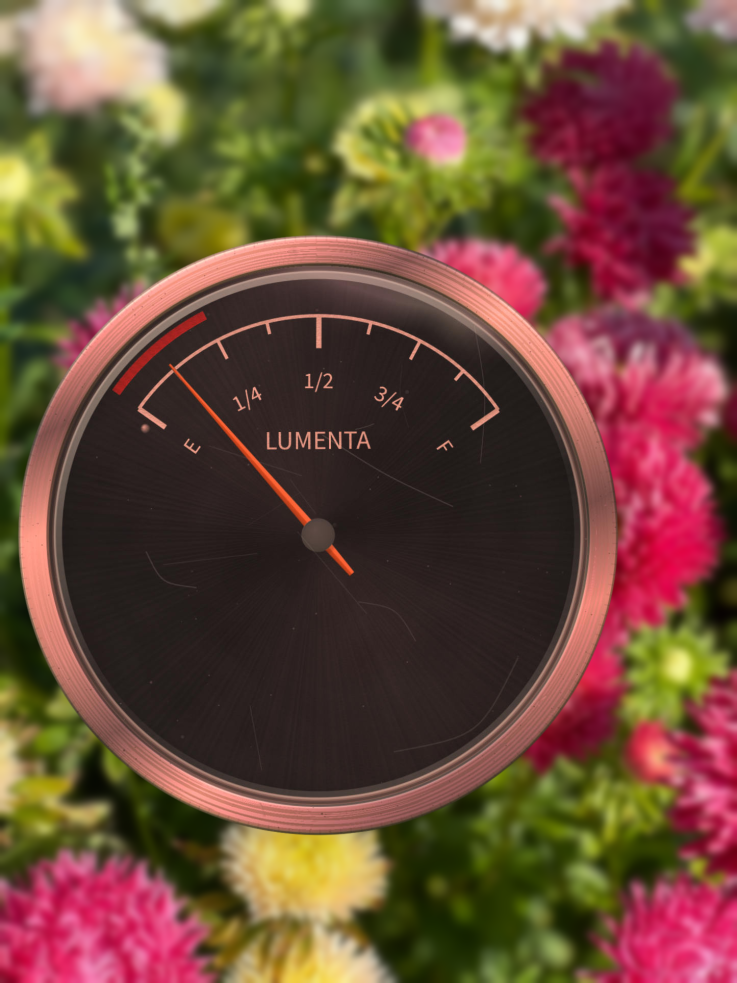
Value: 0.125
